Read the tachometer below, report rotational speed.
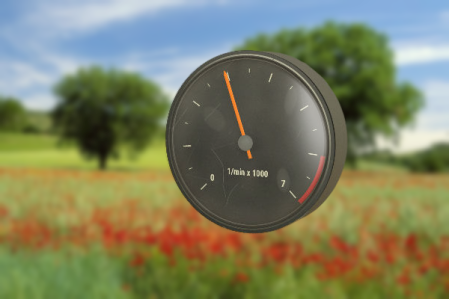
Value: 3000 rpm
